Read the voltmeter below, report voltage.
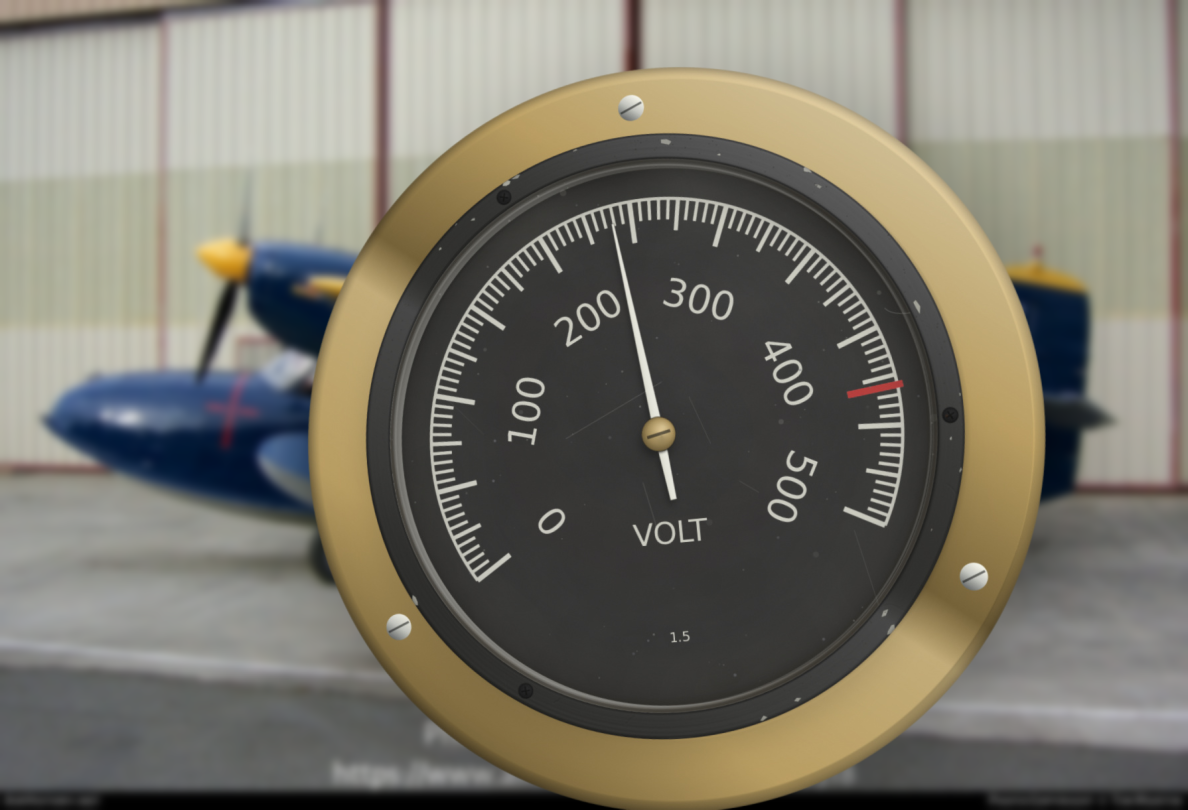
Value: 240 V
